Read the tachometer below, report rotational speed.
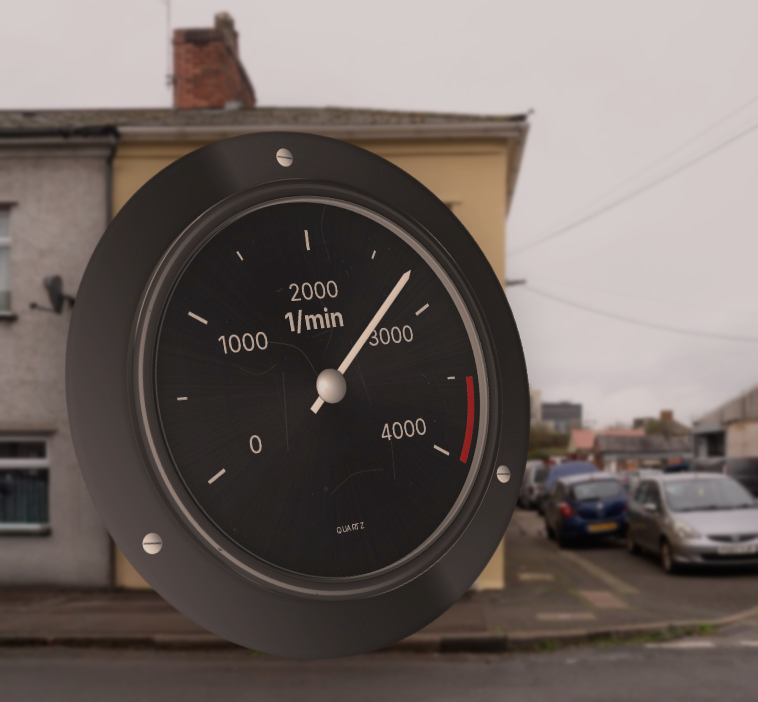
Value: 2750 rpm
